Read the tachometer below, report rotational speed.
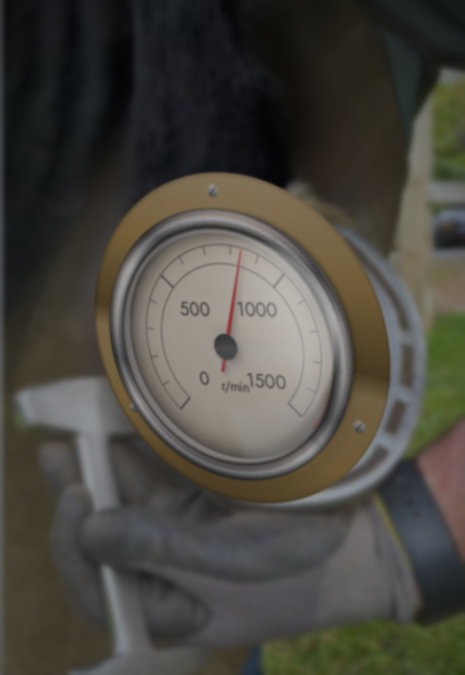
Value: 850 rpm
